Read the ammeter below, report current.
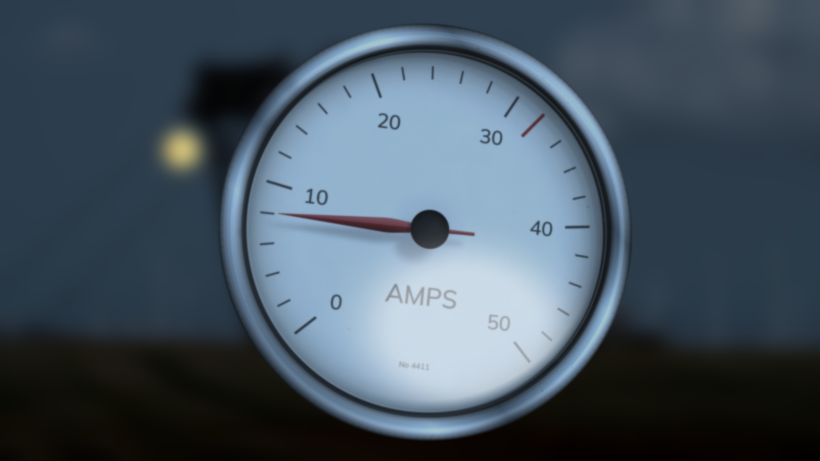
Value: 8 A
